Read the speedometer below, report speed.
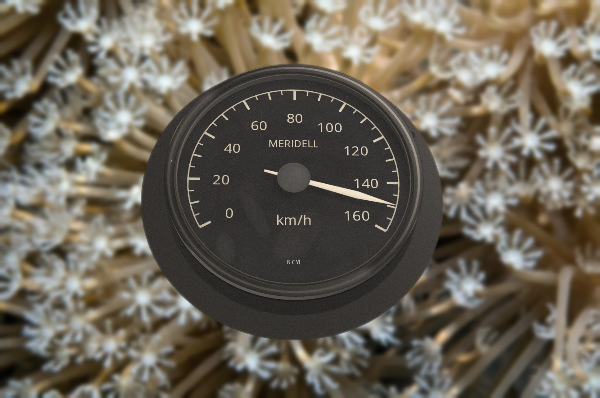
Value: 150 km/h
